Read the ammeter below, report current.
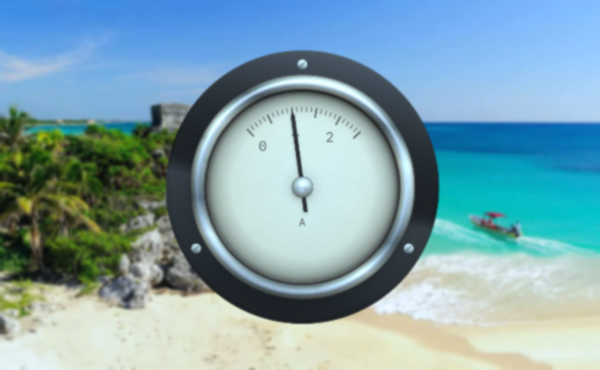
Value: 1 A
